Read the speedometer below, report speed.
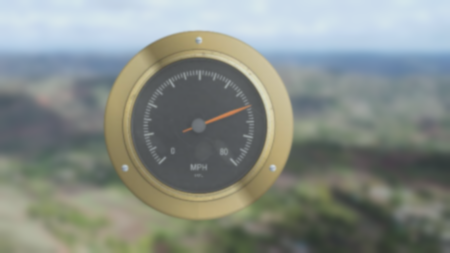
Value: 60 mph
